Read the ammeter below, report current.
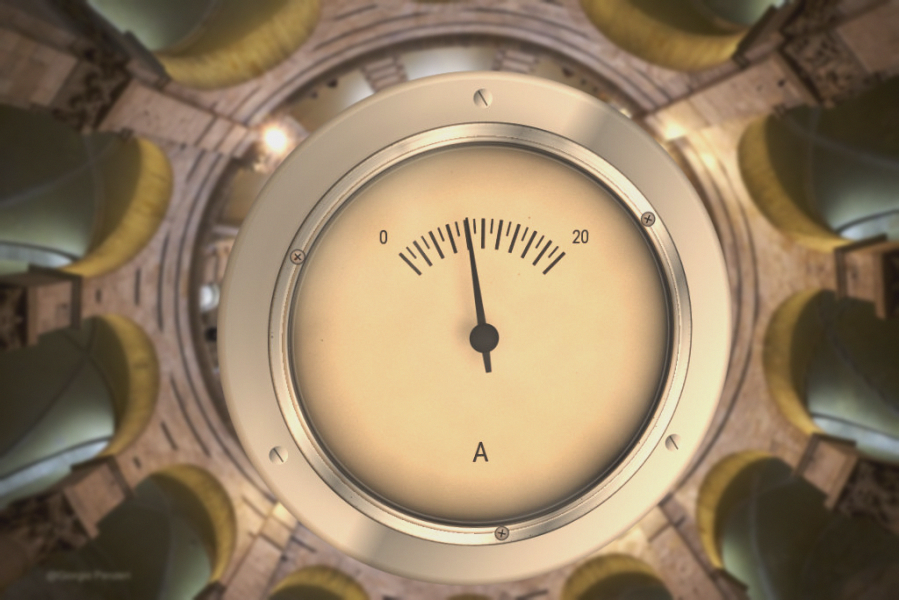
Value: 8 A
